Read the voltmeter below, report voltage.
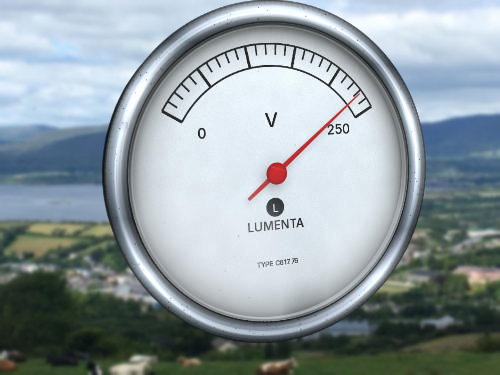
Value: 230 V
